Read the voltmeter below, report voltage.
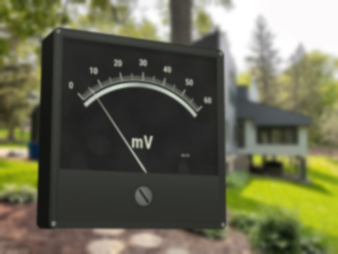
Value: 5 mV
